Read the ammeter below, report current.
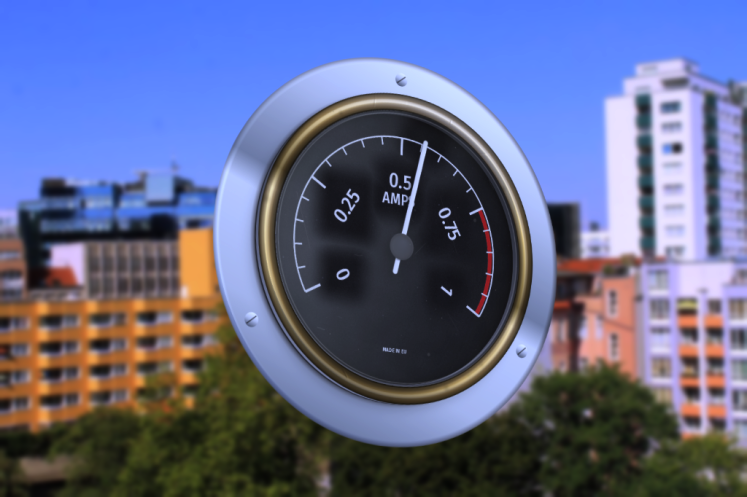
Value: 0.55 A
